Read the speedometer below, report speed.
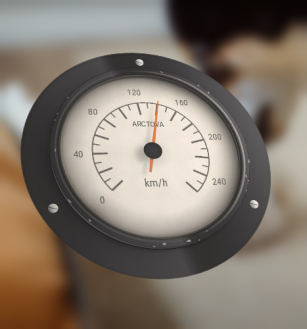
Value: 140 km/h
